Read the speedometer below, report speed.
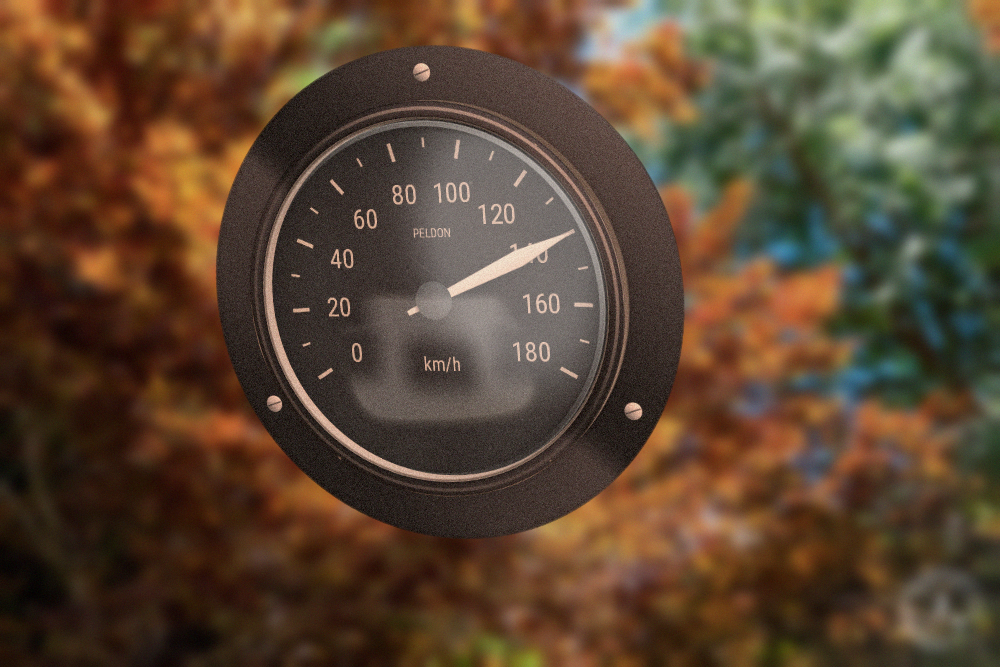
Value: 140 km/h
